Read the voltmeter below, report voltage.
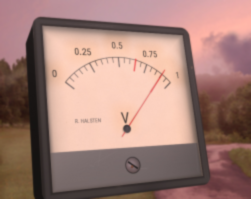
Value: 0.9 V
